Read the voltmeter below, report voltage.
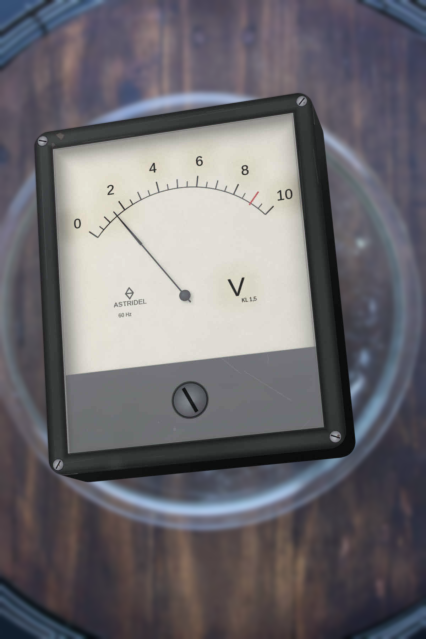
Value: 1.5 V
